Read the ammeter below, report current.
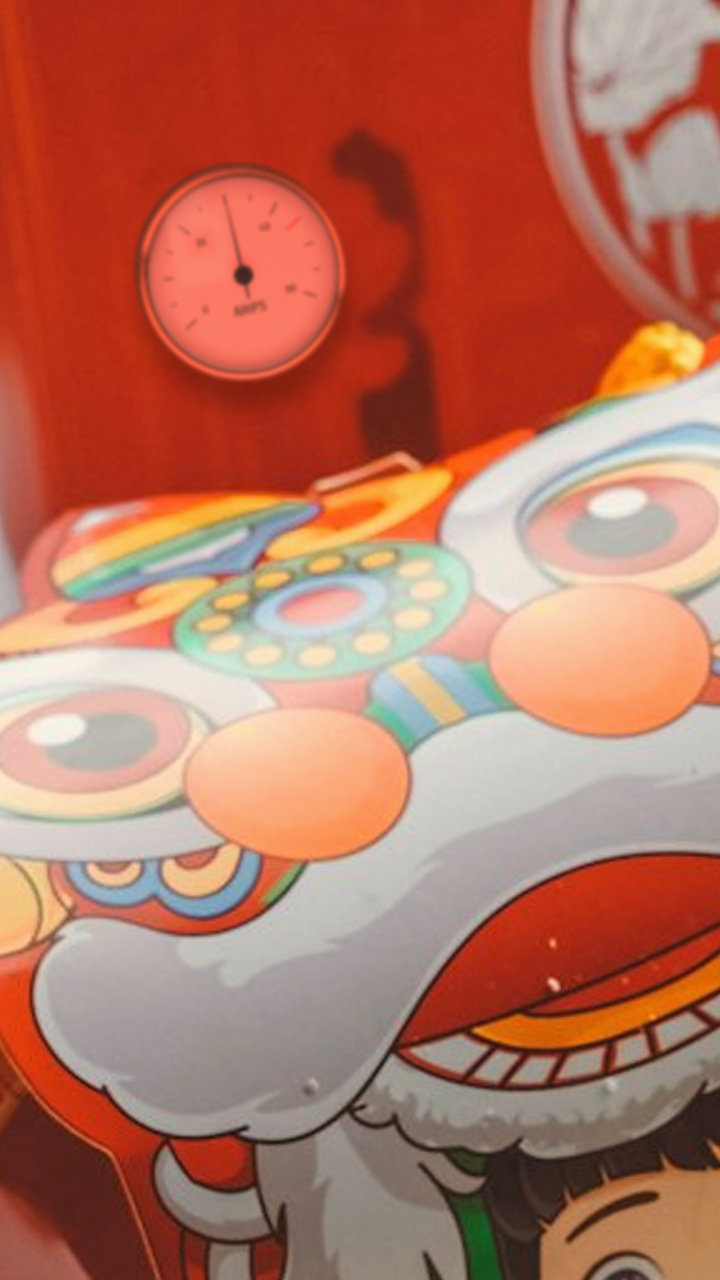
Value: 30 A
